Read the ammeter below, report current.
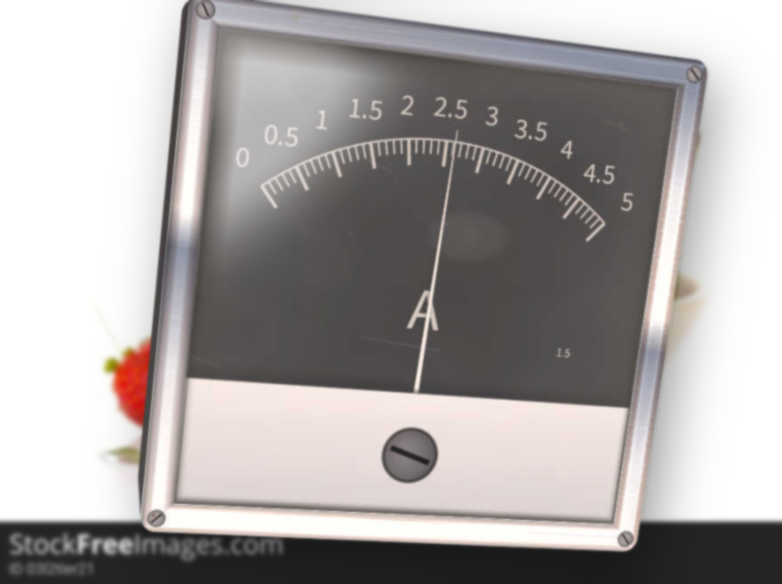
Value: 2.6 A
